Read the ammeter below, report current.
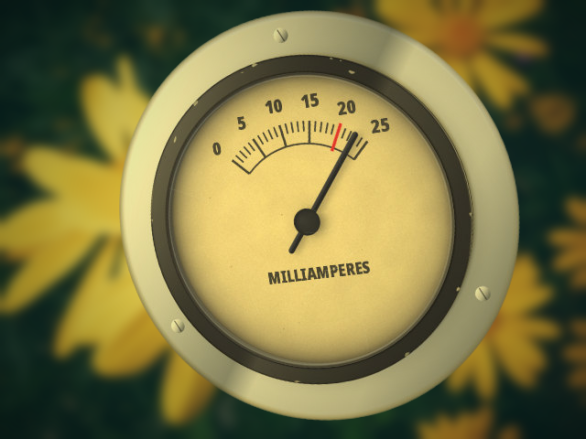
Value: 23 mA
